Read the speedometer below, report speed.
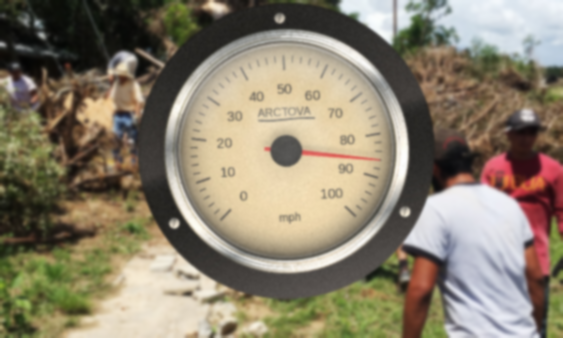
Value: 86 mph
